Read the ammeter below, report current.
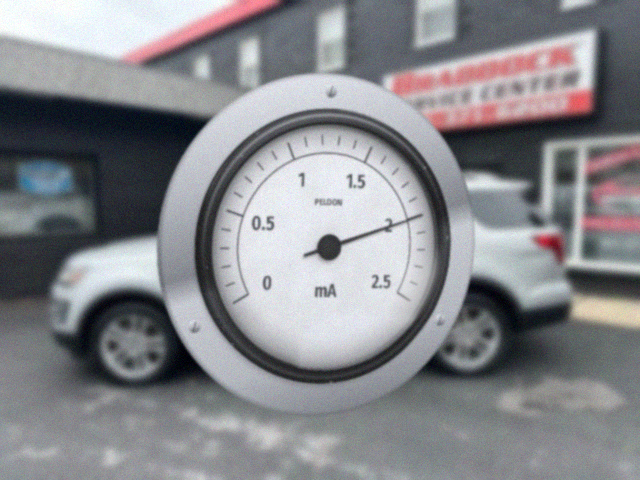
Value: 2 mA
